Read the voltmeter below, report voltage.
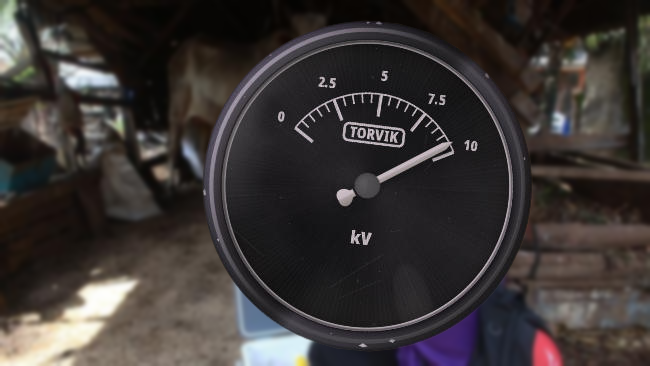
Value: 9.5 kV
